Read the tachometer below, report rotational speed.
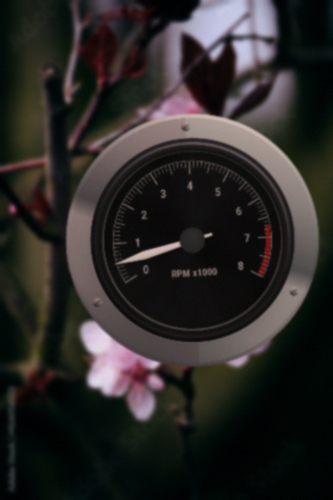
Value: 500 rpm
